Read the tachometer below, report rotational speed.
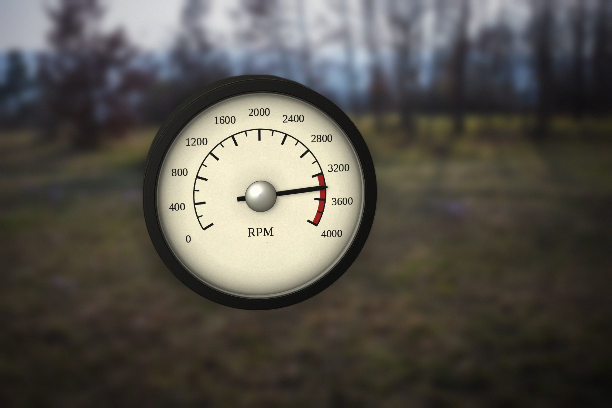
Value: 3400 rpm
